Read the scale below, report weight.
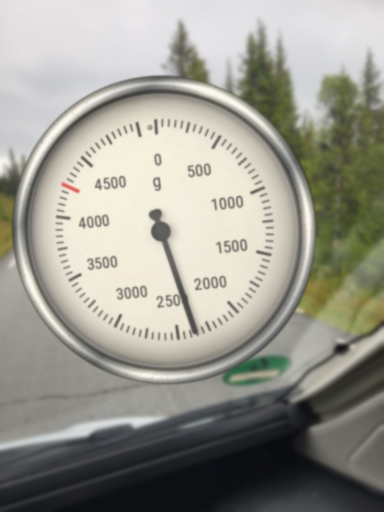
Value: 2350 g
